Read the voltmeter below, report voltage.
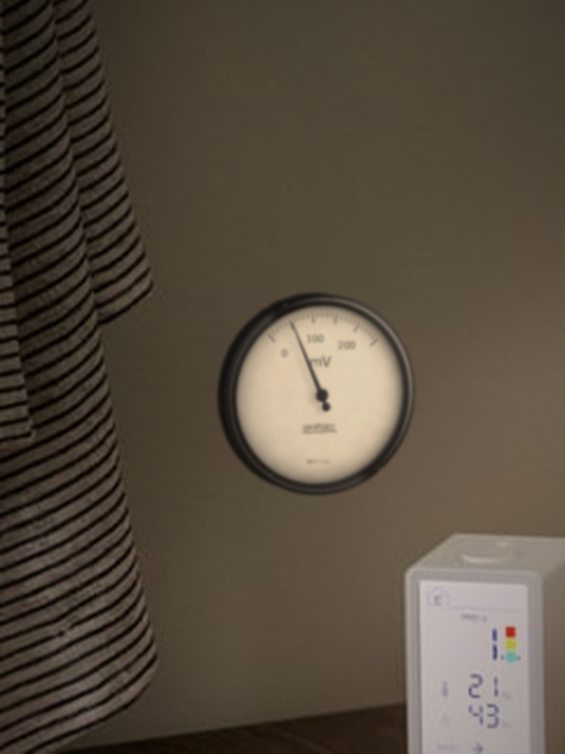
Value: 50 mV
